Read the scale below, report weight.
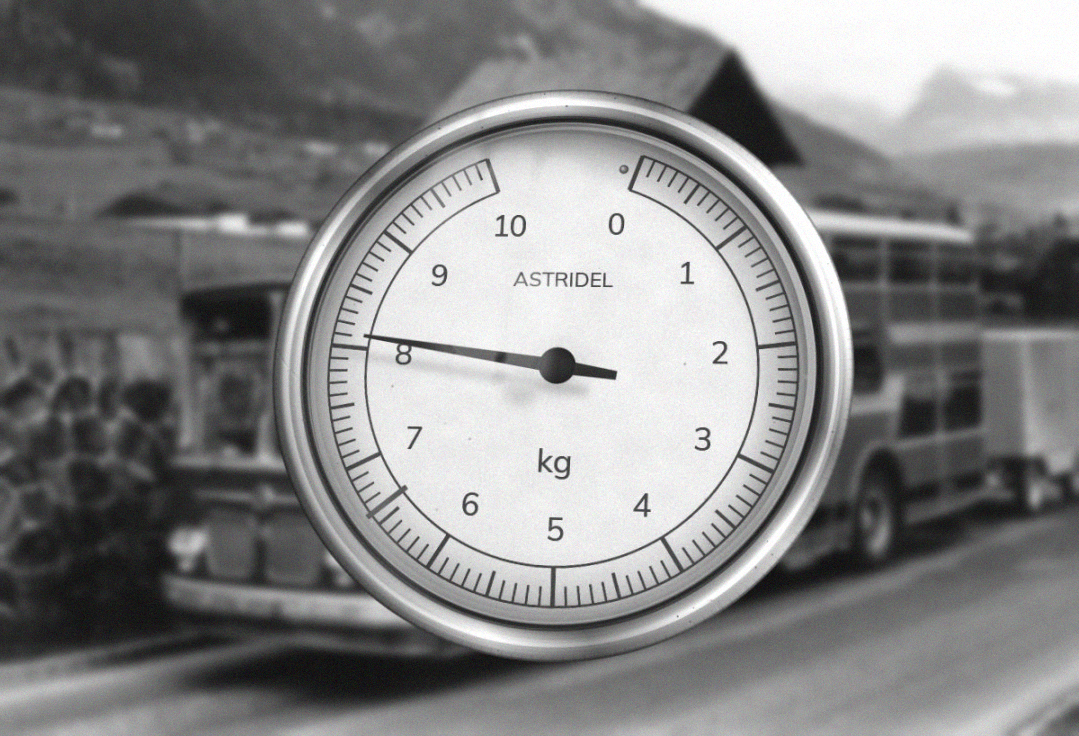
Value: 8.1 kg
